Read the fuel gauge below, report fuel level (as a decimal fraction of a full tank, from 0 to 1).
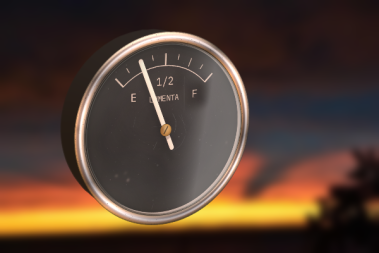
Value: 0.25
